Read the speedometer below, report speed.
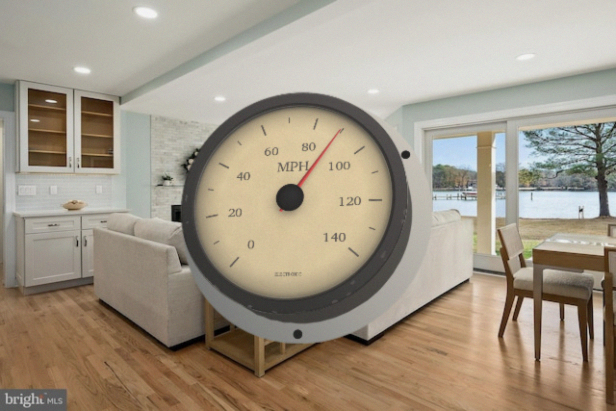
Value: 90 mph
